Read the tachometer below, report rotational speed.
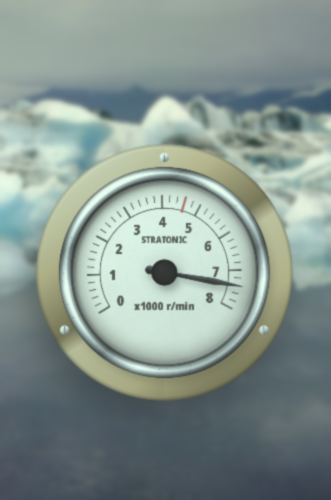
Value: 7400 rpm
